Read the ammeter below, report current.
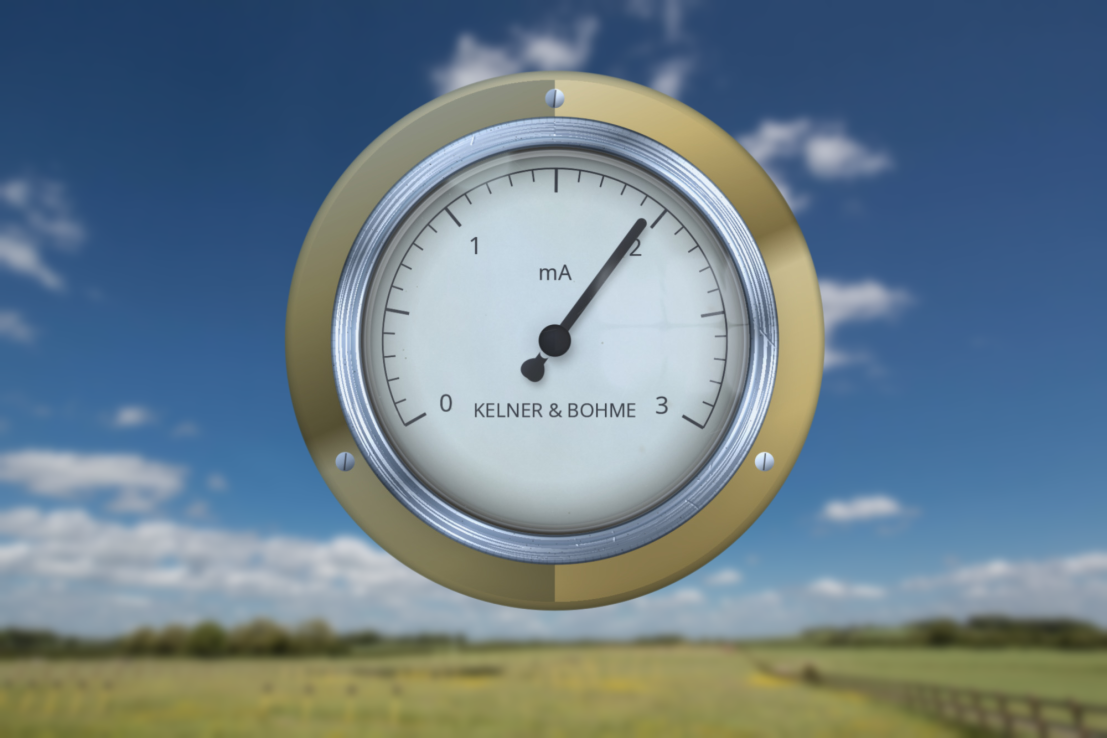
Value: 1.95 mA
